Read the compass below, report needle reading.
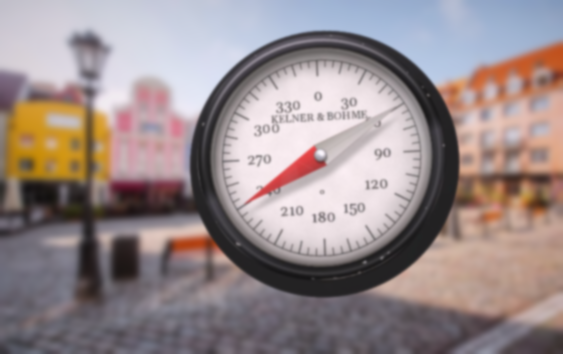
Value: 240 °
